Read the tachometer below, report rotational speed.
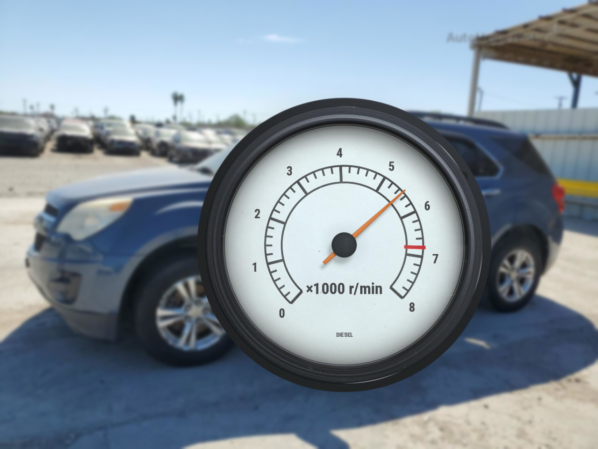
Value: 5500 rpm
